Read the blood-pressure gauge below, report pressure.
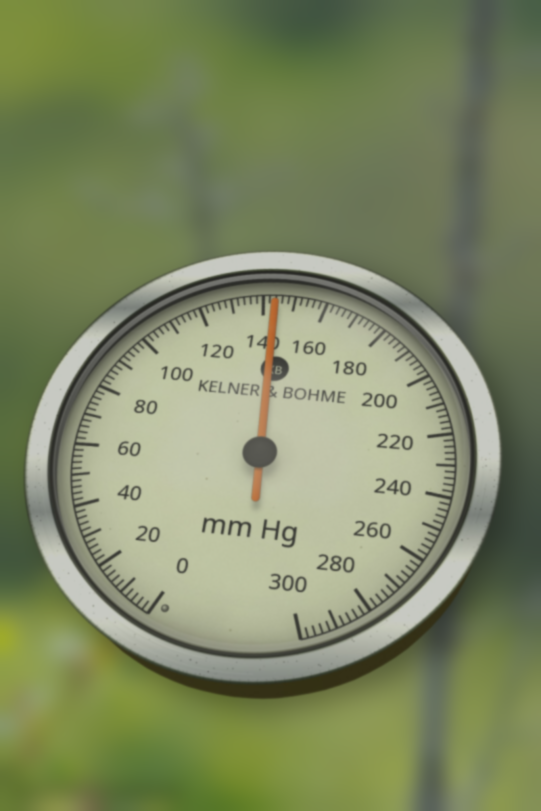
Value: 144 mmHg
